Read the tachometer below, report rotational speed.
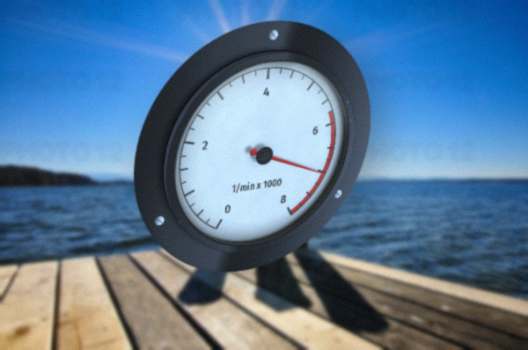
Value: 7000 rpm
